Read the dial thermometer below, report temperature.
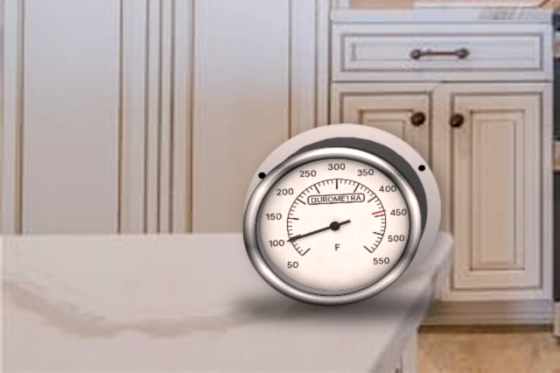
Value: 100 °F
